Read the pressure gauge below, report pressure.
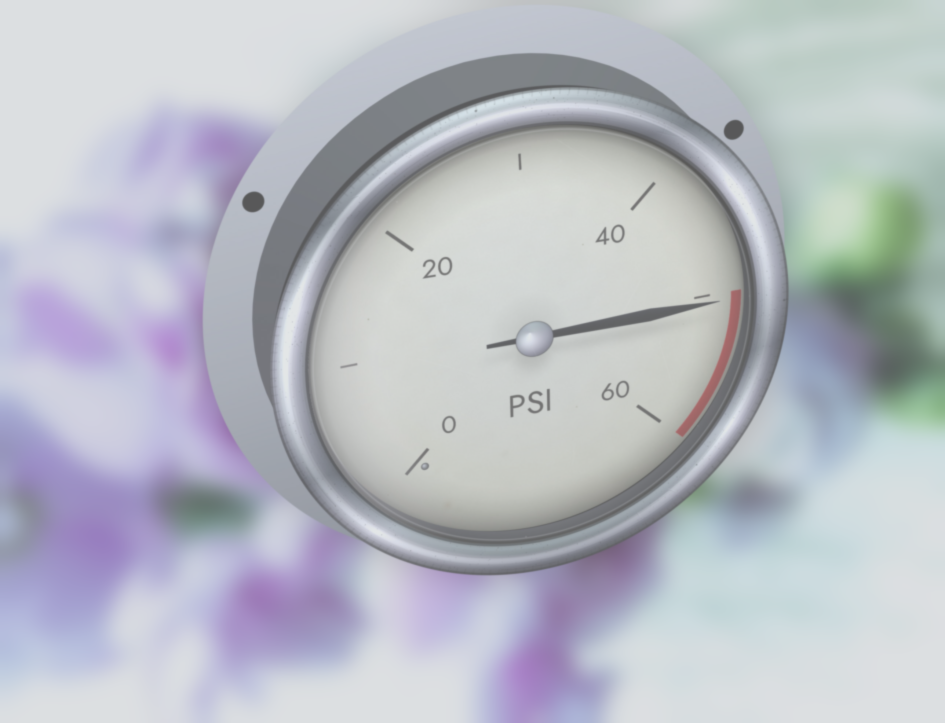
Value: 50 psi
